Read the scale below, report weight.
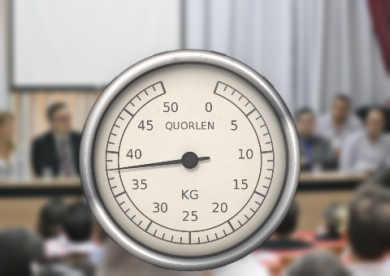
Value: 38 kg
